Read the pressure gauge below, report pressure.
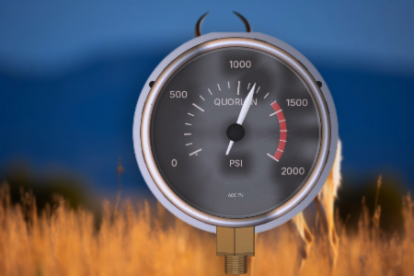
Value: 1150 psi
